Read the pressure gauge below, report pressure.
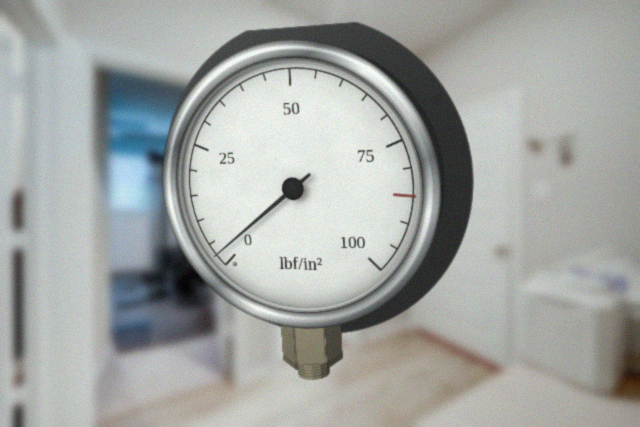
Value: 2.5 psi
